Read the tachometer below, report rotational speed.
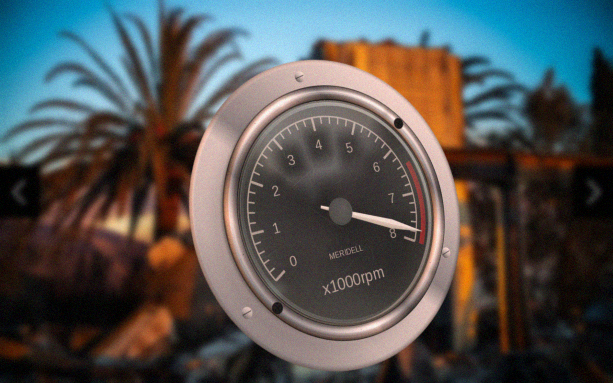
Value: 7800 rpm
